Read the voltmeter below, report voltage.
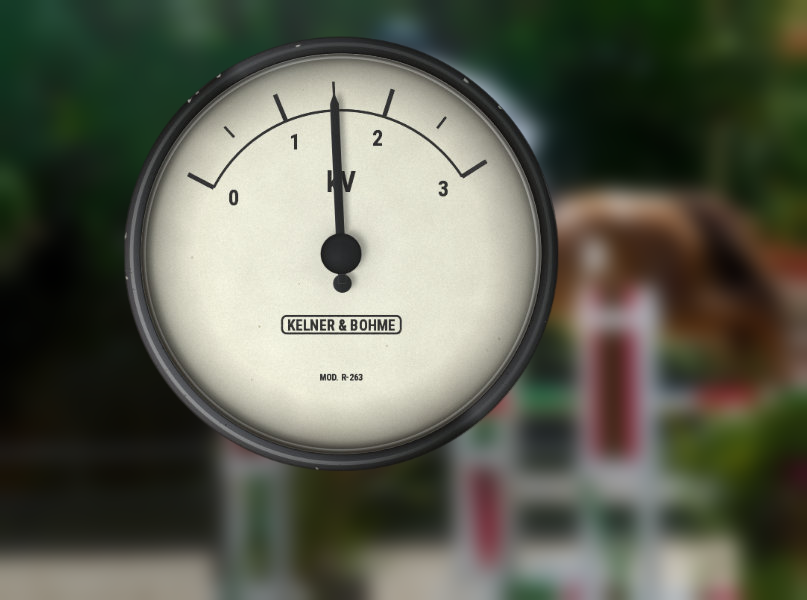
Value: 1.5 kV
